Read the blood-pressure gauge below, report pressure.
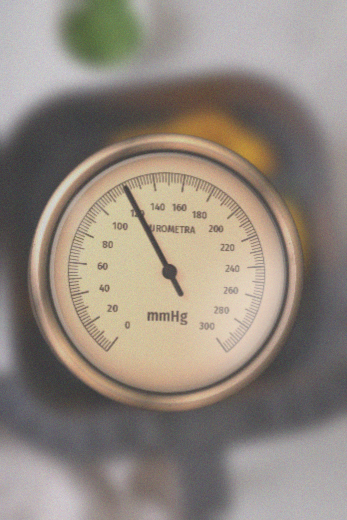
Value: 120 mmHg
